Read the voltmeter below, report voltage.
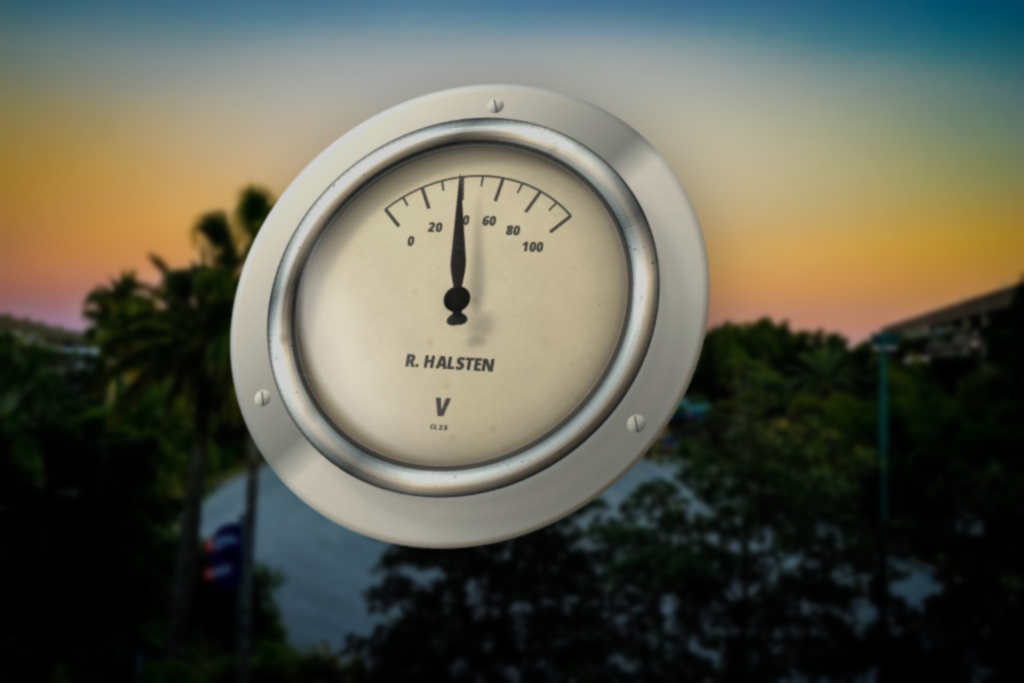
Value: 40 V
